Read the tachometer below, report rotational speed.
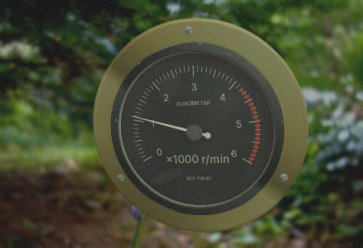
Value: 1100 rpm
